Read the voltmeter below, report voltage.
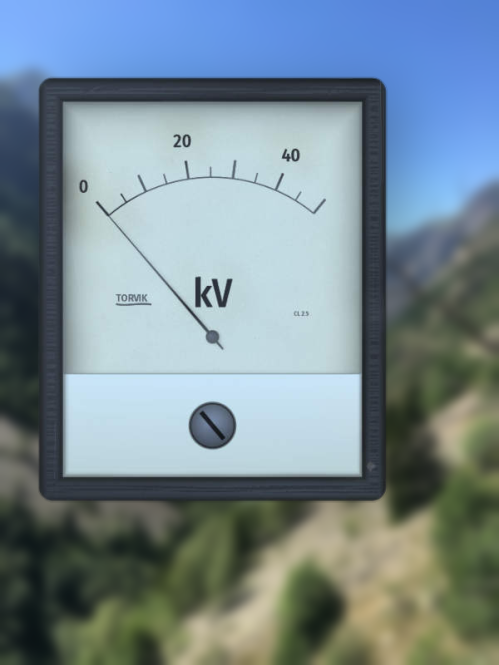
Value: 0 kV
